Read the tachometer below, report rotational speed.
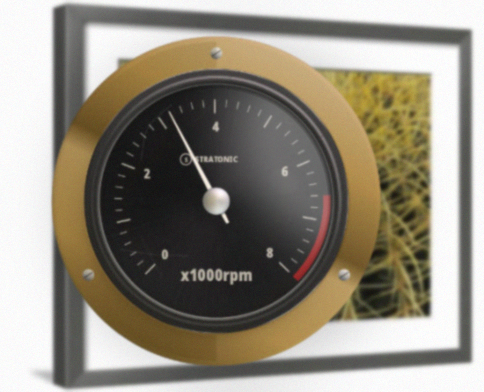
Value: 3200 rpm
